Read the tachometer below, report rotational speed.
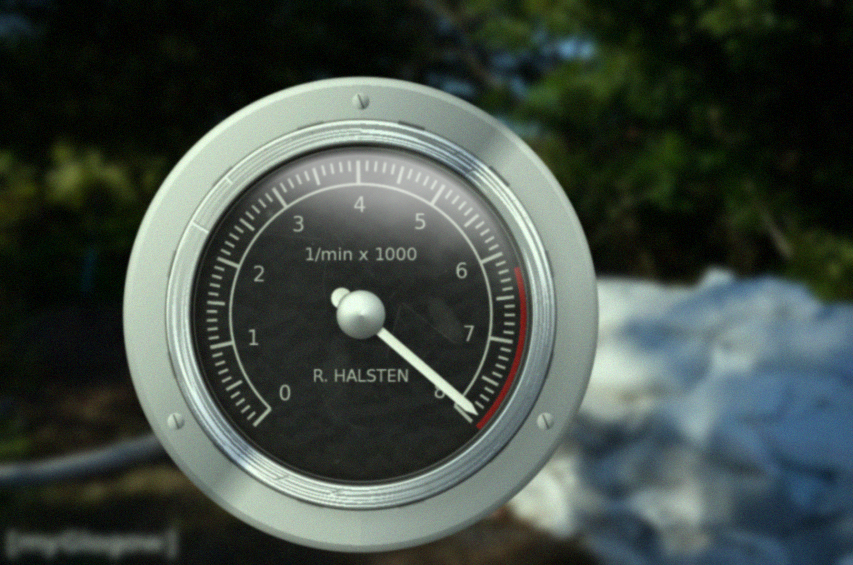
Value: 7900 rpm
